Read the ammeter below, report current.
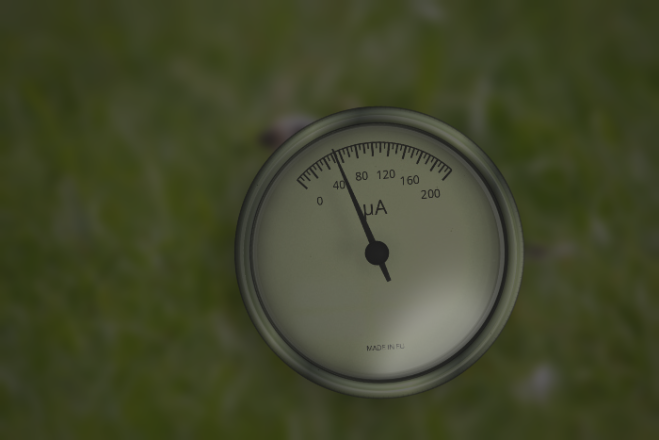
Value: 55 µA
